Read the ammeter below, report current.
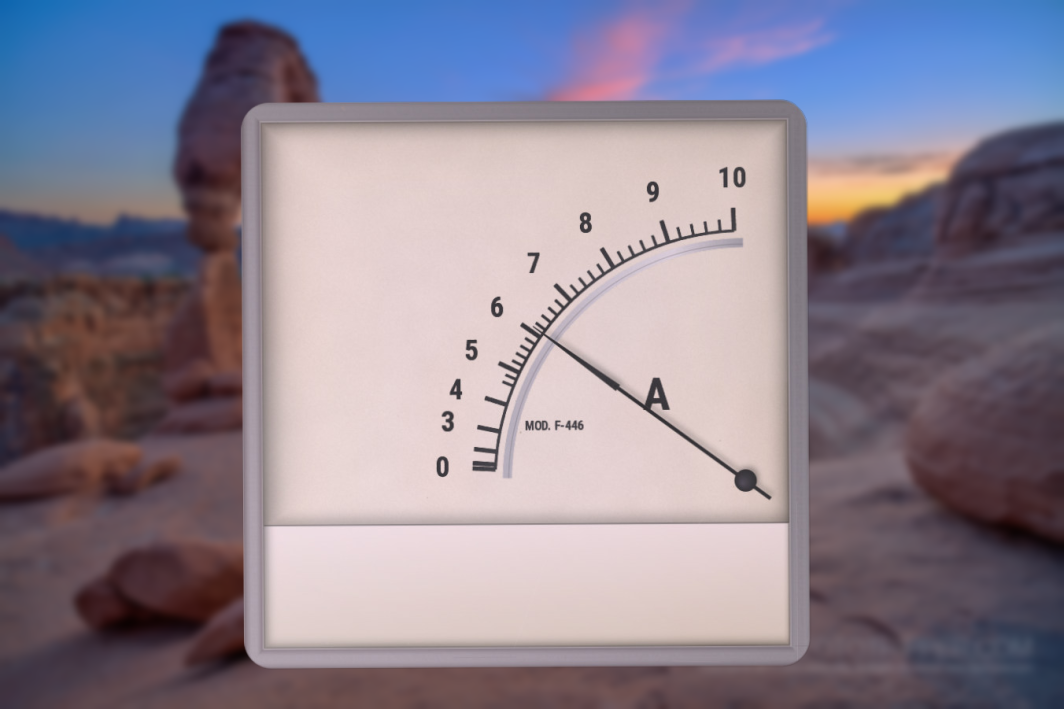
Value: 6.1 A
